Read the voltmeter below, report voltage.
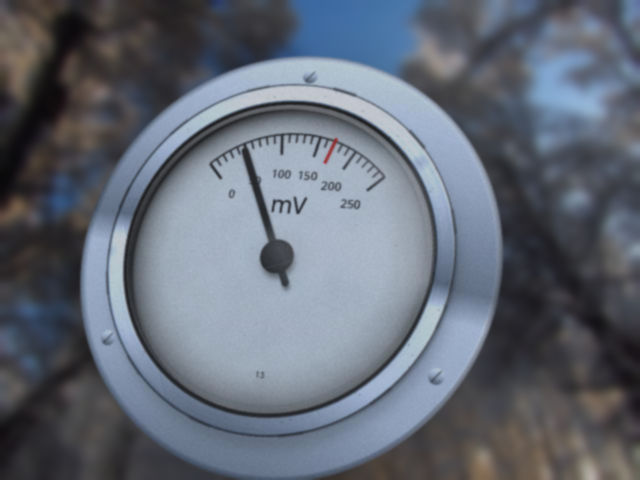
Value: 50 mV
